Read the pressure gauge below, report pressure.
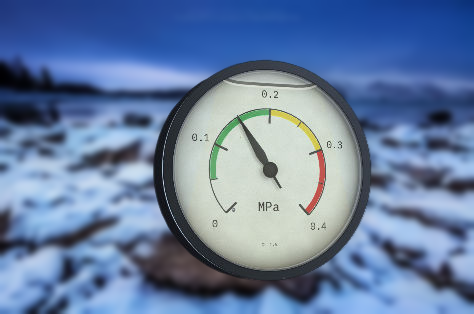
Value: 0.15 MPa
